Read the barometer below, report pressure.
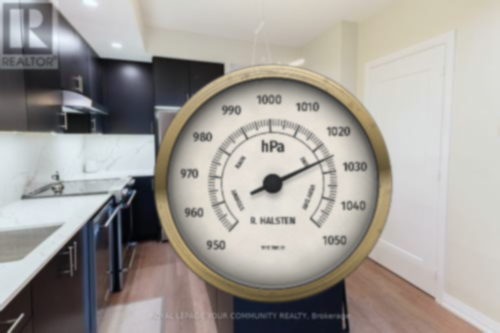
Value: 1025 hPa
